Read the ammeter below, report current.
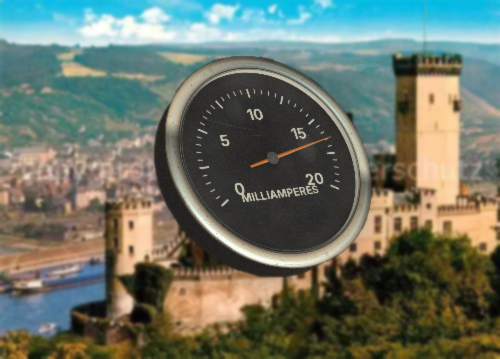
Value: 16.5 mA
